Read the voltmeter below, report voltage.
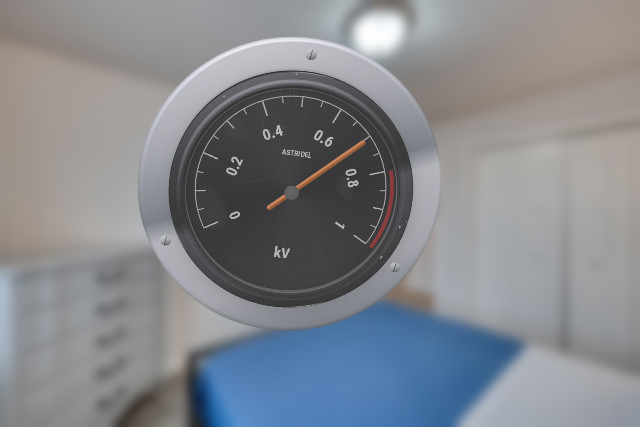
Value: 0.7 kV
